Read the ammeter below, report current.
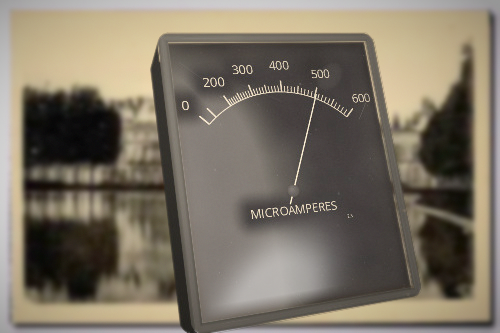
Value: 500 µA
